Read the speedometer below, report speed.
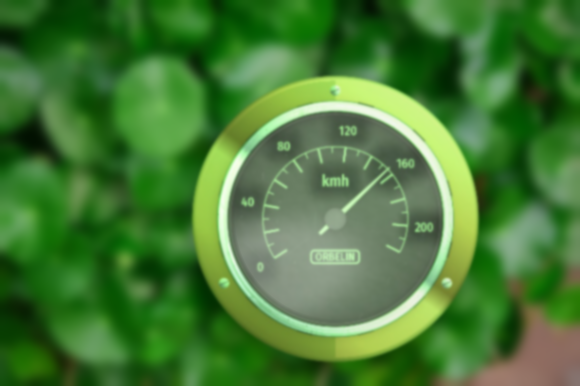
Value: 155 km/h
